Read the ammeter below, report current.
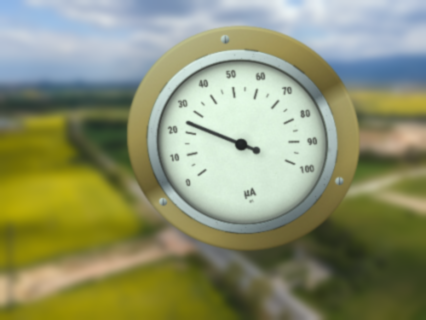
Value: 25 µA
